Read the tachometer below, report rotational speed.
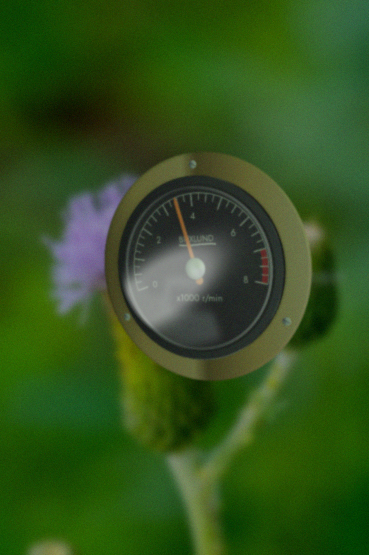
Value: 3500 rpm
